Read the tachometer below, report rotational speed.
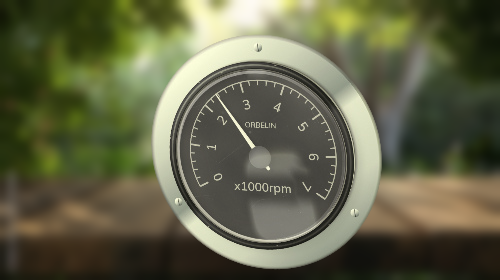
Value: 2400 rpm
